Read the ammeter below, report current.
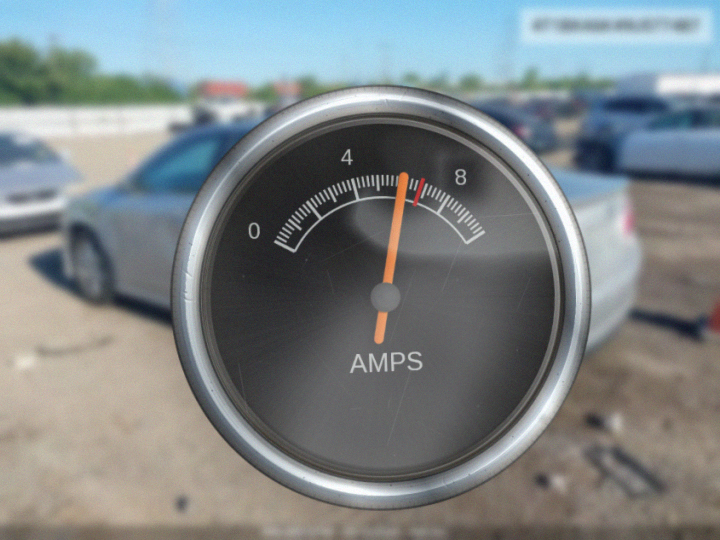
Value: 6 A
